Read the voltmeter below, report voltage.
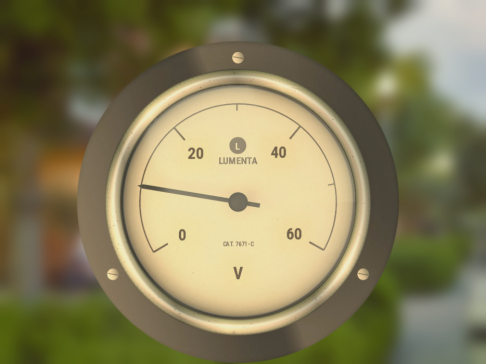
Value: 10 V
